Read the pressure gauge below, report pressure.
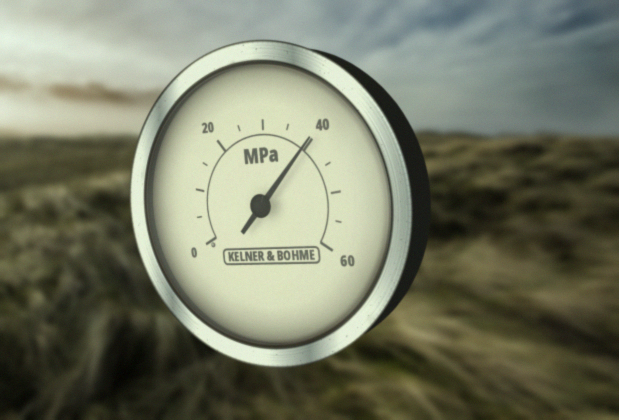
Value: 40 MPa
